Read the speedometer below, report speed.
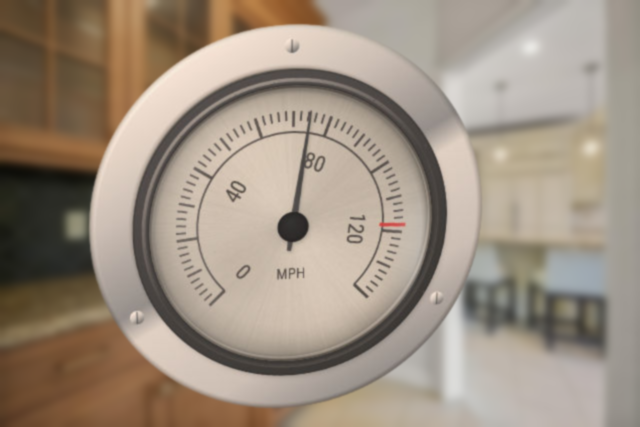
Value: 74 mph
